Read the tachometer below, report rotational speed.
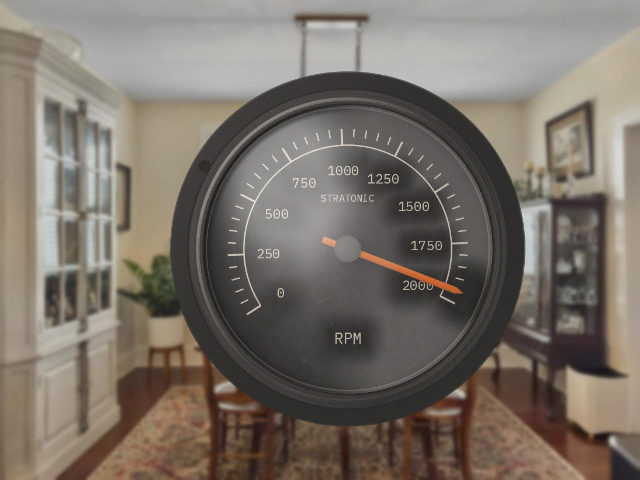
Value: 1950 rpm
